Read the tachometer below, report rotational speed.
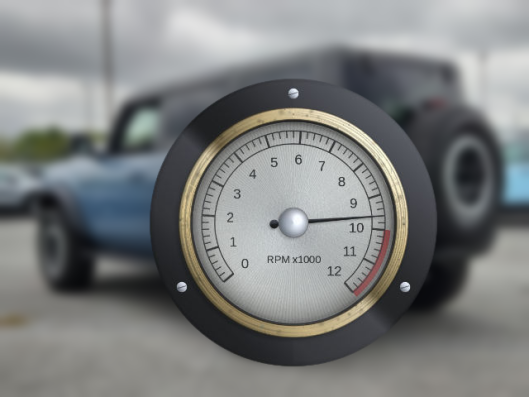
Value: 9600 rpm
